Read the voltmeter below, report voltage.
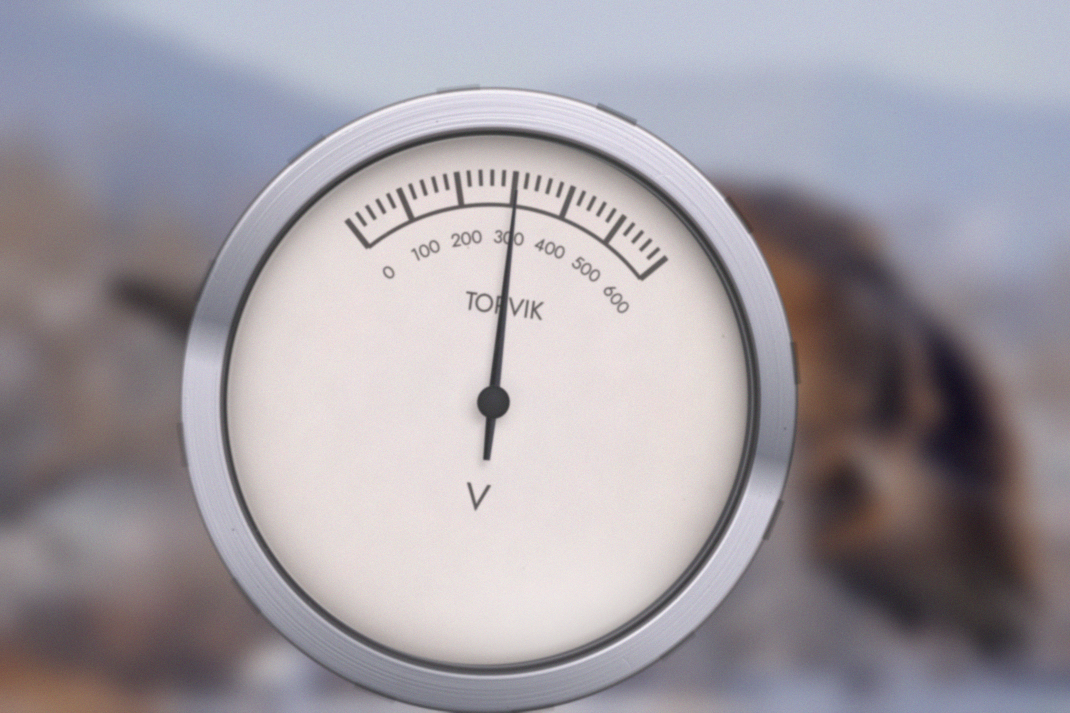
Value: 300 V
